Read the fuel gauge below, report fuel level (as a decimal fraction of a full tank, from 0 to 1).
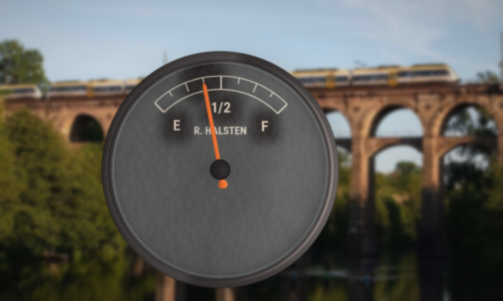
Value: 0.375
